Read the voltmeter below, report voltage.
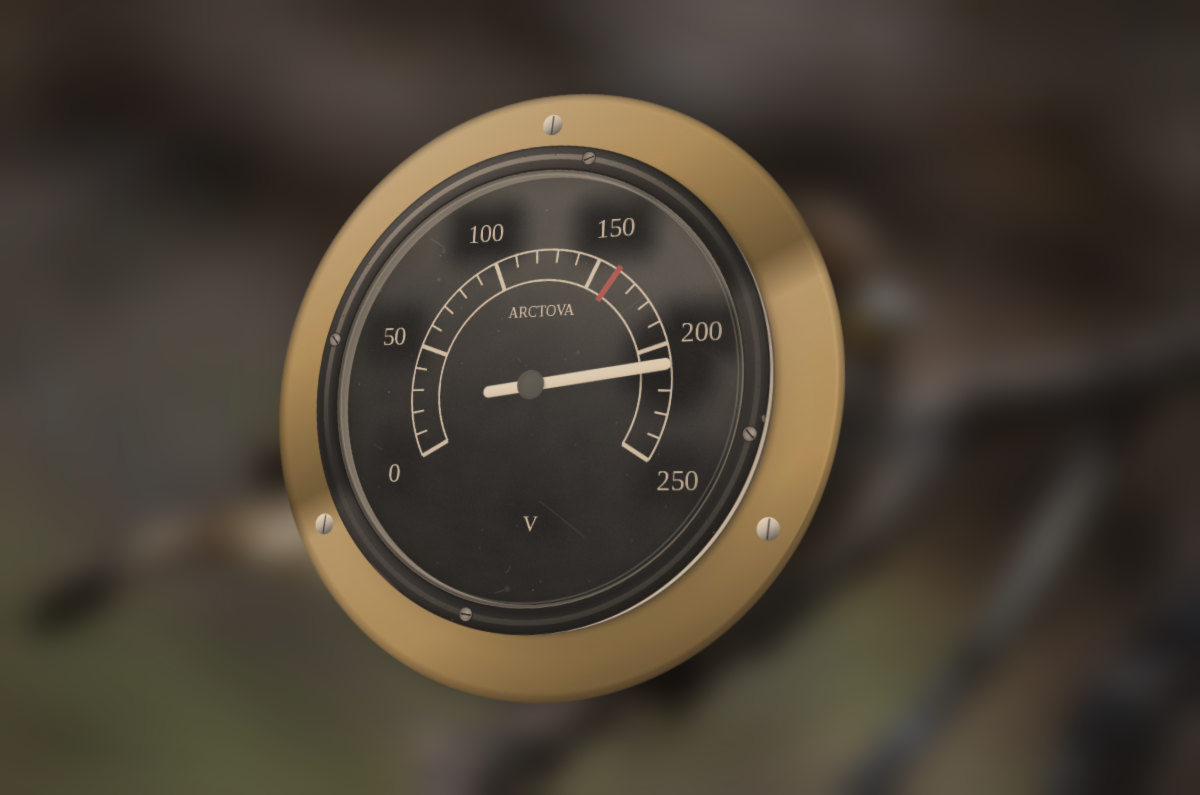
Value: 210 V
